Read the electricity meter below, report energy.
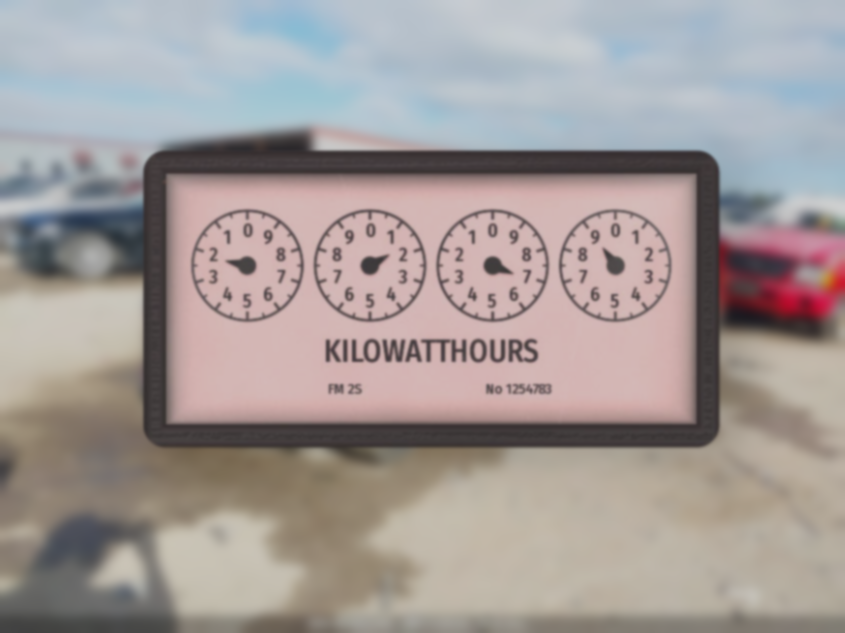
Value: 2169 kWh
